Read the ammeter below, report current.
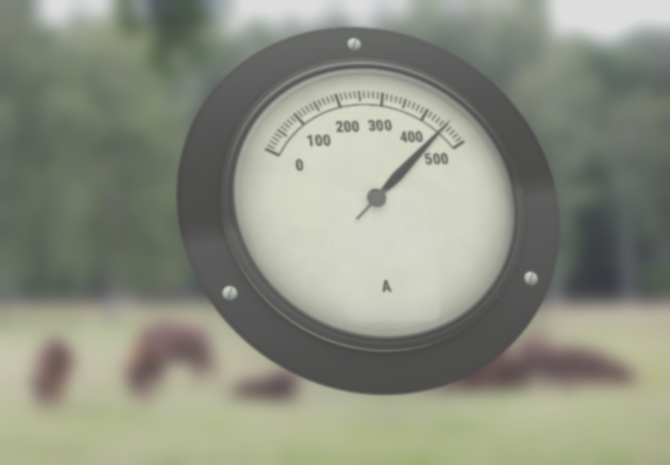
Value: 450 A
